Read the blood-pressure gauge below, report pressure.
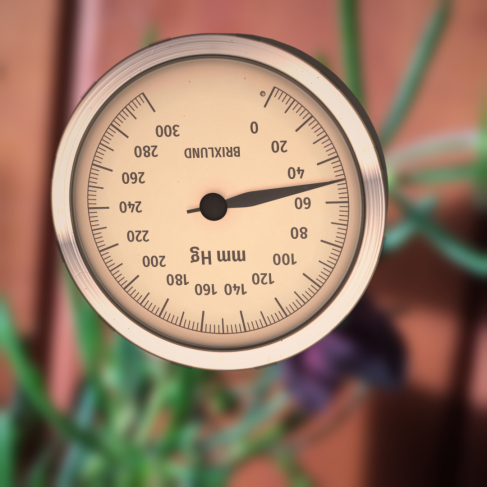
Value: 50 mmHg
